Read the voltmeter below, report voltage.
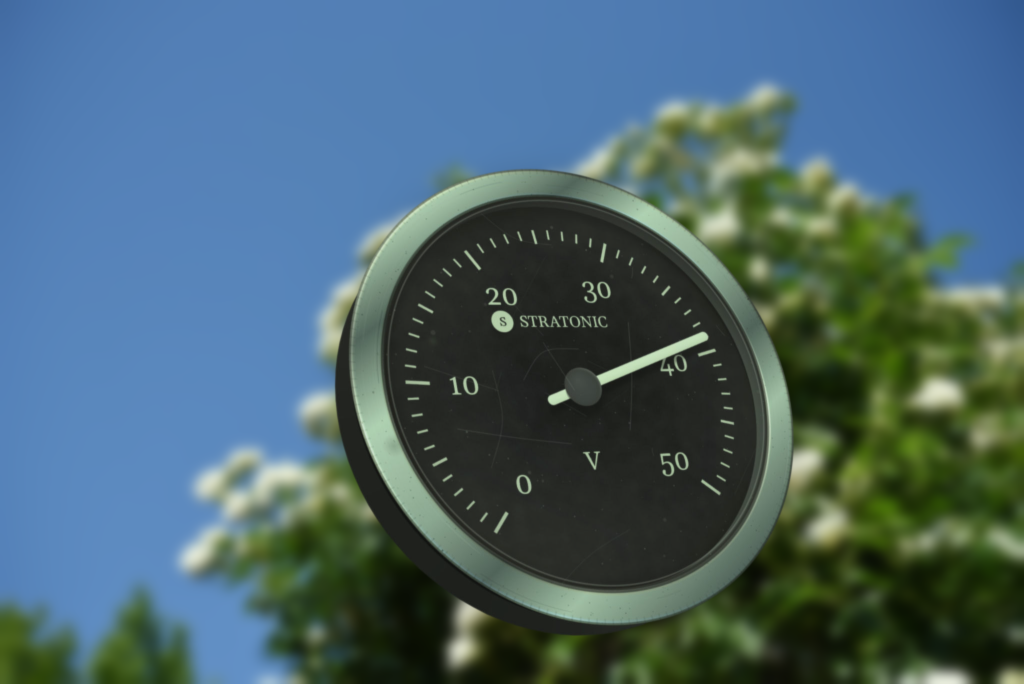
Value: 39 V
